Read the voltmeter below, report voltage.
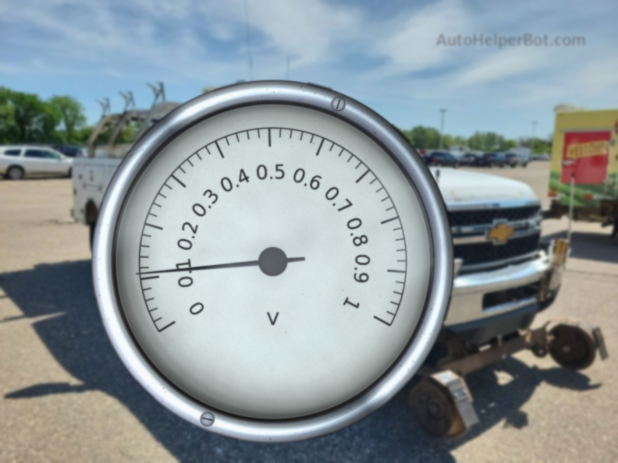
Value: 0.11 V
